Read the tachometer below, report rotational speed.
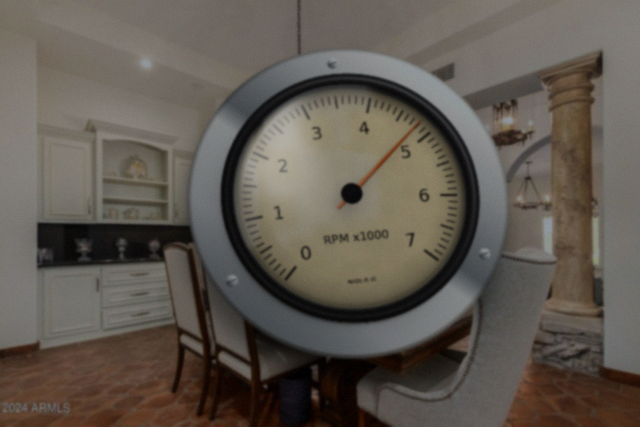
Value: 4800 rpm
